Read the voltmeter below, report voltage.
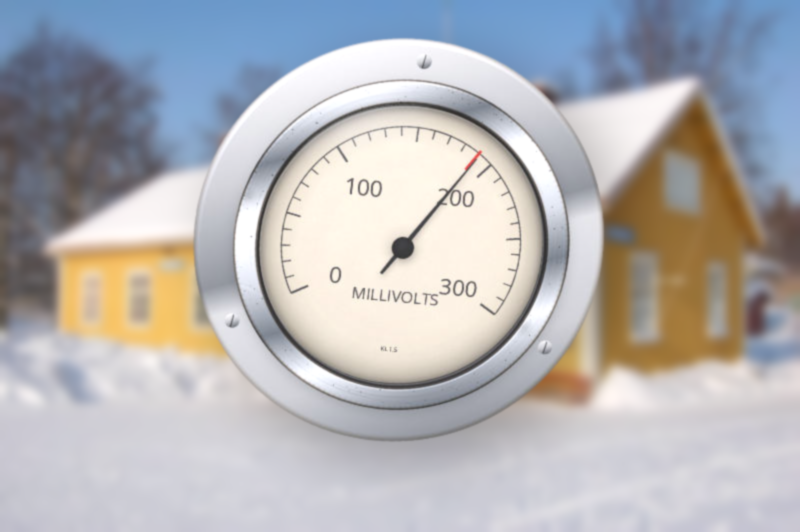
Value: 190 mV
